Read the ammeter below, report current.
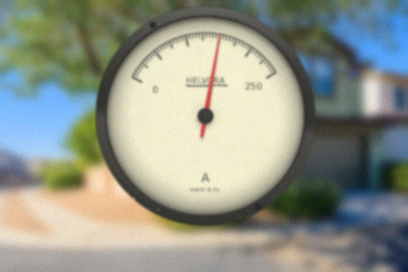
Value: 150 A
